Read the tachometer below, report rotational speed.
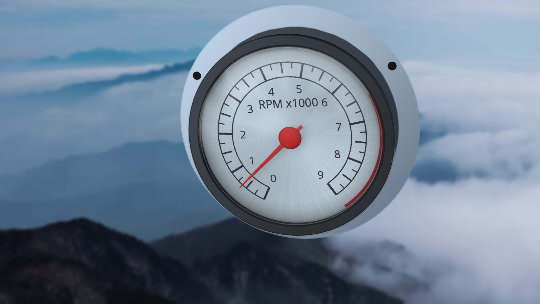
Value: 625 rpm
